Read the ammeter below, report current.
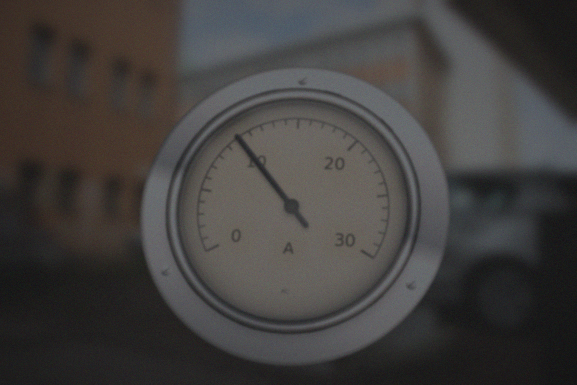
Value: 10 A
